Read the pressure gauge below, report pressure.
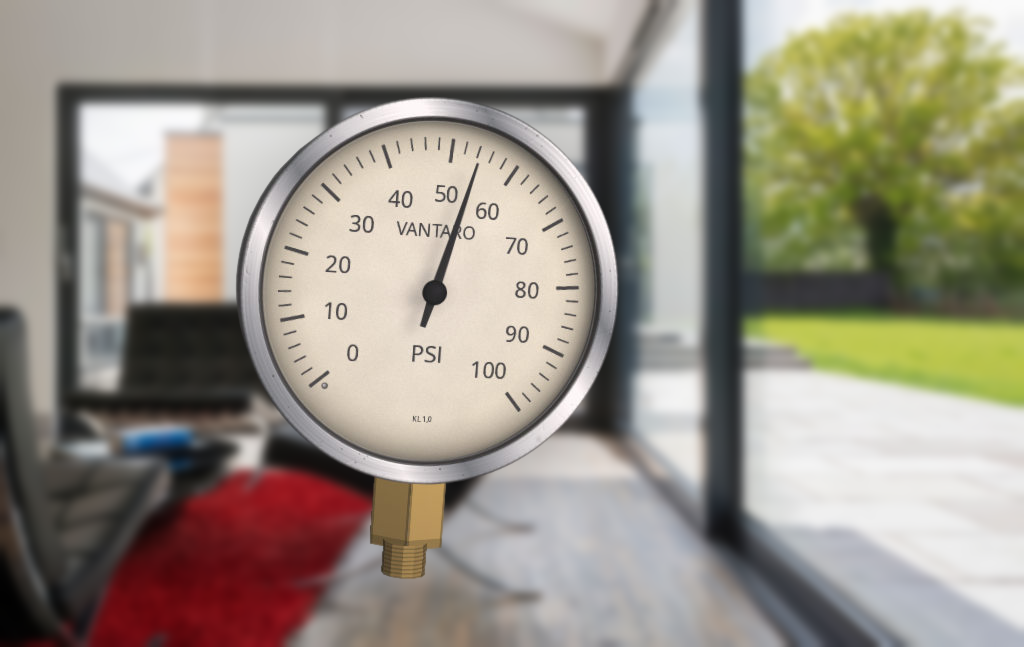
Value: 54 psi
